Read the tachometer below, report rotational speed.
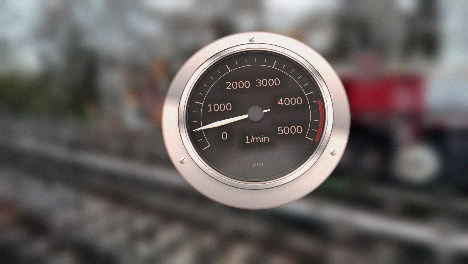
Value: 400 rpm
